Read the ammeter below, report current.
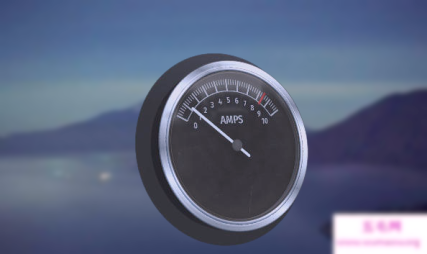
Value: 1 A
